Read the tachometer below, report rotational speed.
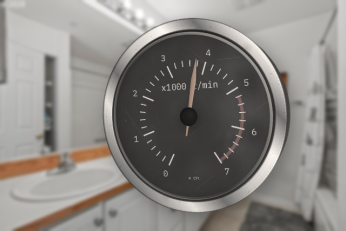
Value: 3800 rpm
